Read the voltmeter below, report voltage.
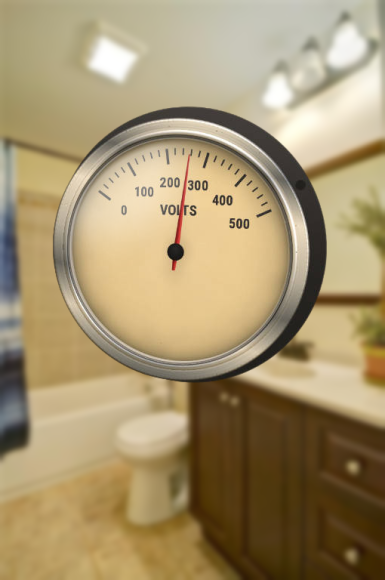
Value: 260 V
